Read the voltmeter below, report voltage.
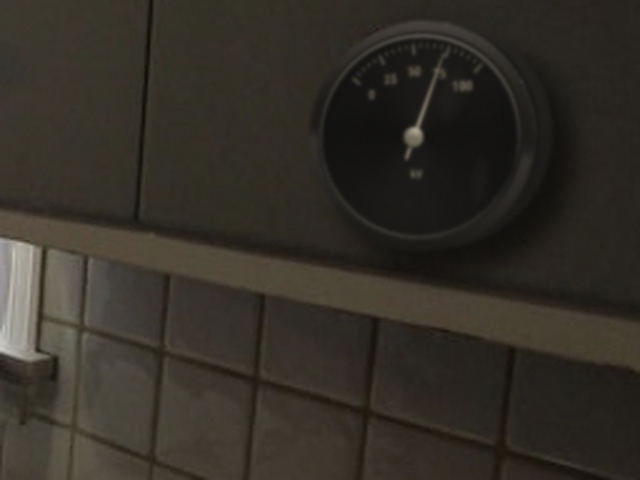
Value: 75 kV
